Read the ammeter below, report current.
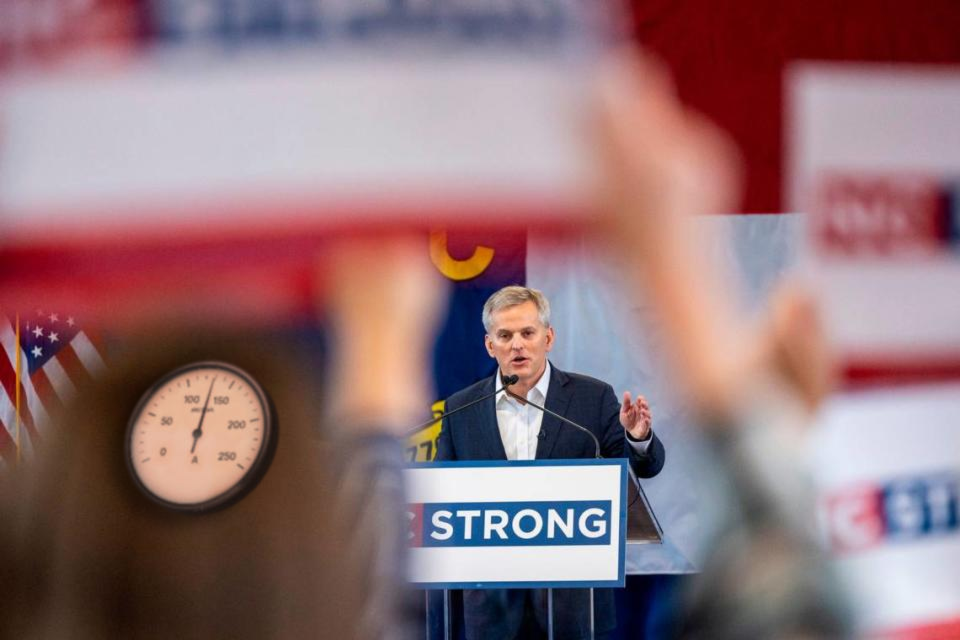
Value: 130 A
